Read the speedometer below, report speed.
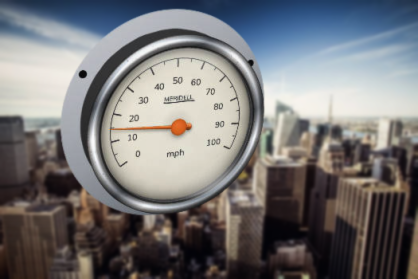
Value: 15 mph
